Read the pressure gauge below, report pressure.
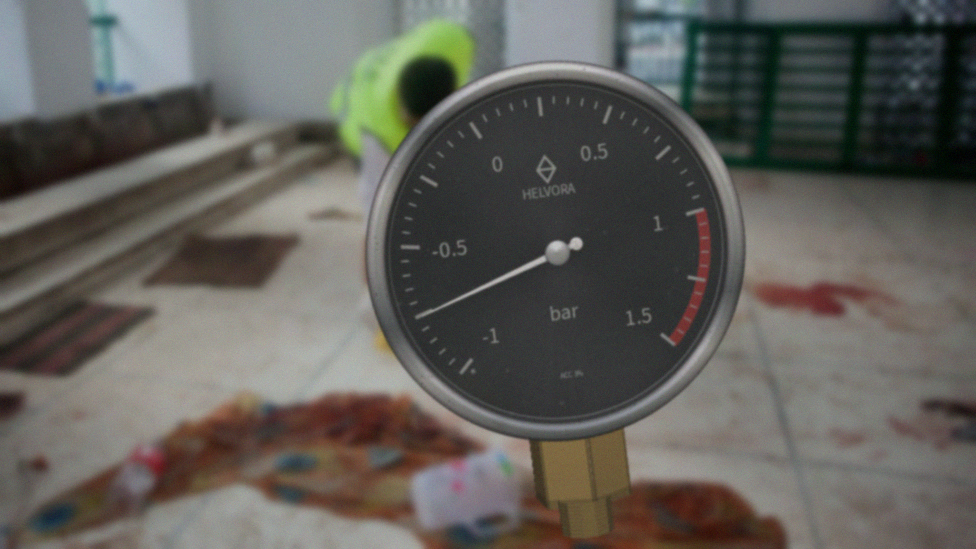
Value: -0.75 bar
